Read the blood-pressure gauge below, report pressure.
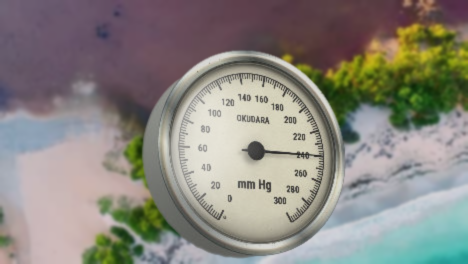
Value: 240 mmHg
